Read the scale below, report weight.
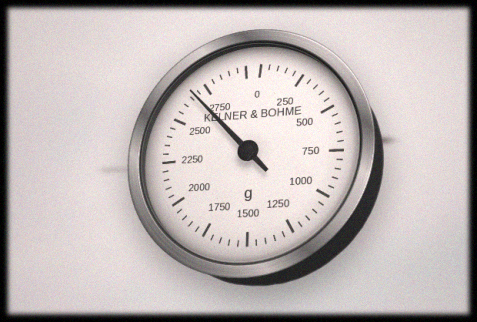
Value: 2675 g
